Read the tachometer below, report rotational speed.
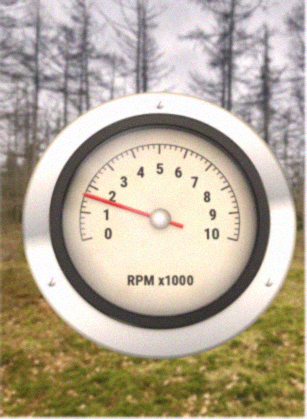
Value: 1600 rpm
